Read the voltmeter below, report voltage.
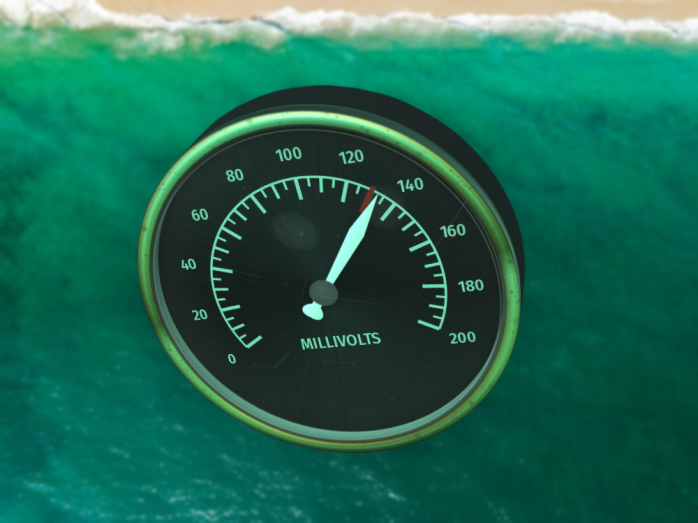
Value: 132.5 mV
